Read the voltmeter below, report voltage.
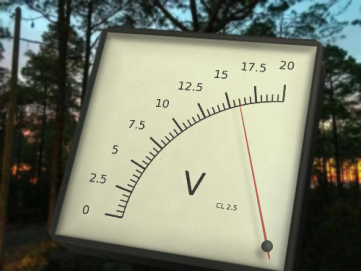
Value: 16 V
